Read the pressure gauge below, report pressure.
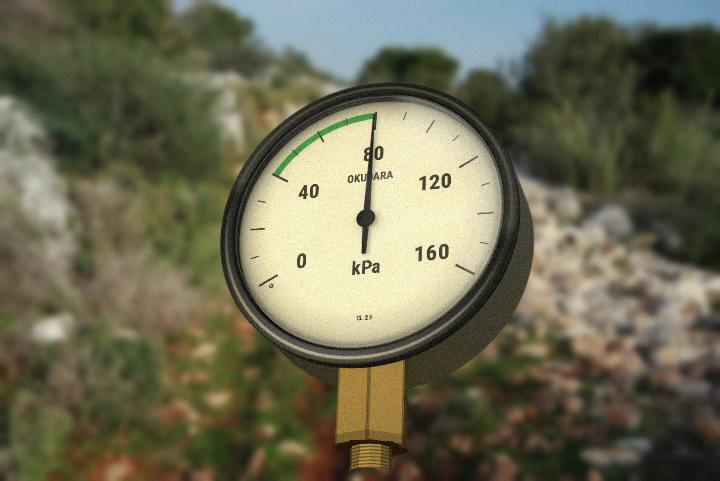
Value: 80 kPa
